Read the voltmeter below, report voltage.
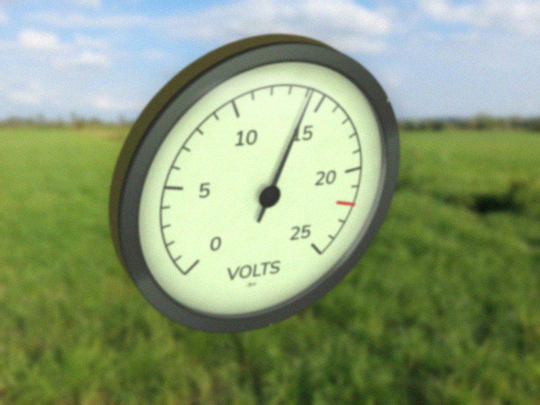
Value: 14 V
